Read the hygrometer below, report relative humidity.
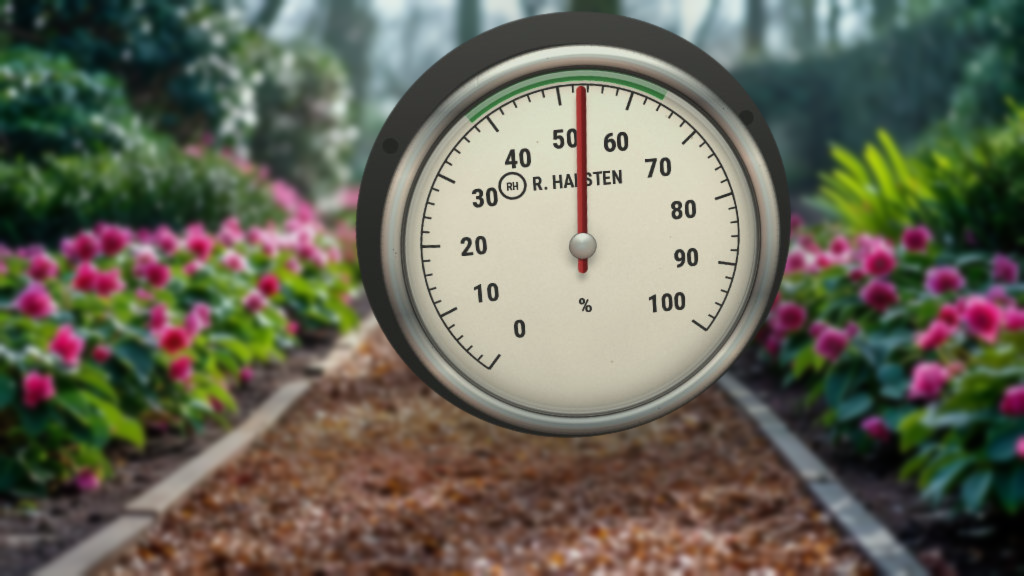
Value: 53 %
